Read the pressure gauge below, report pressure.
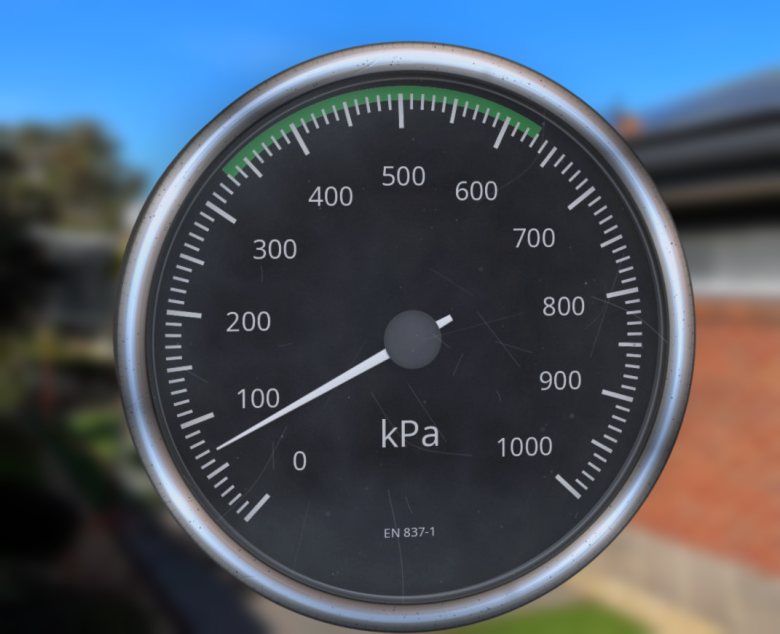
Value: 70 kPa
